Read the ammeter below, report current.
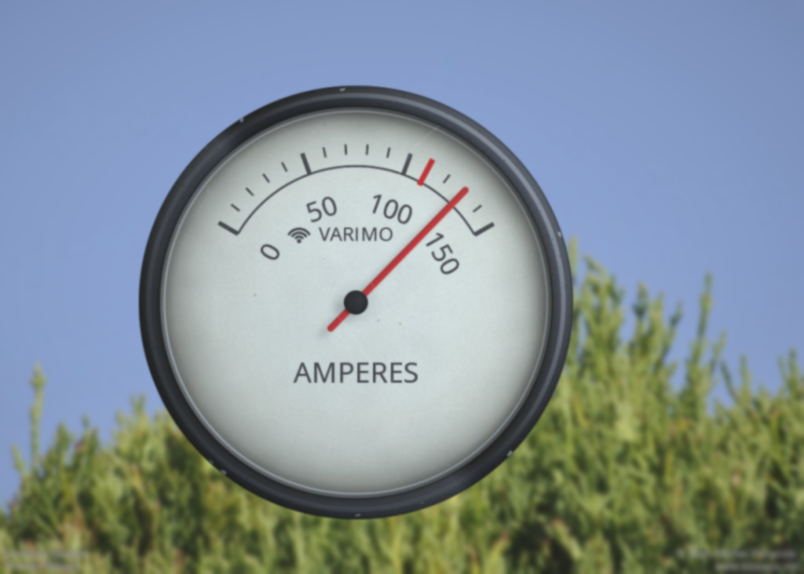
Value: 130 A
